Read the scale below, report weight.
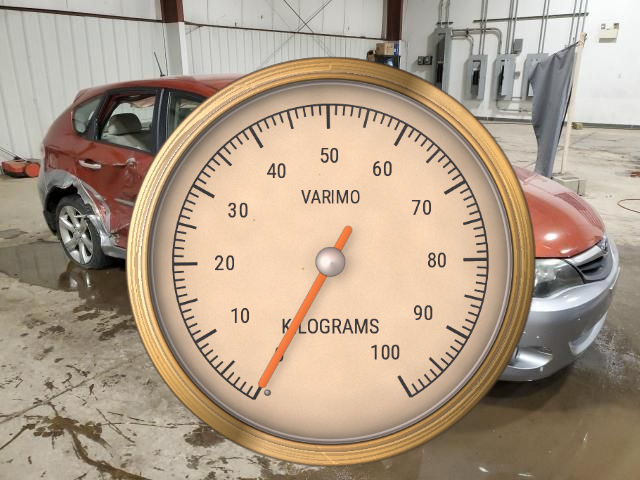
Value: 0 kg
